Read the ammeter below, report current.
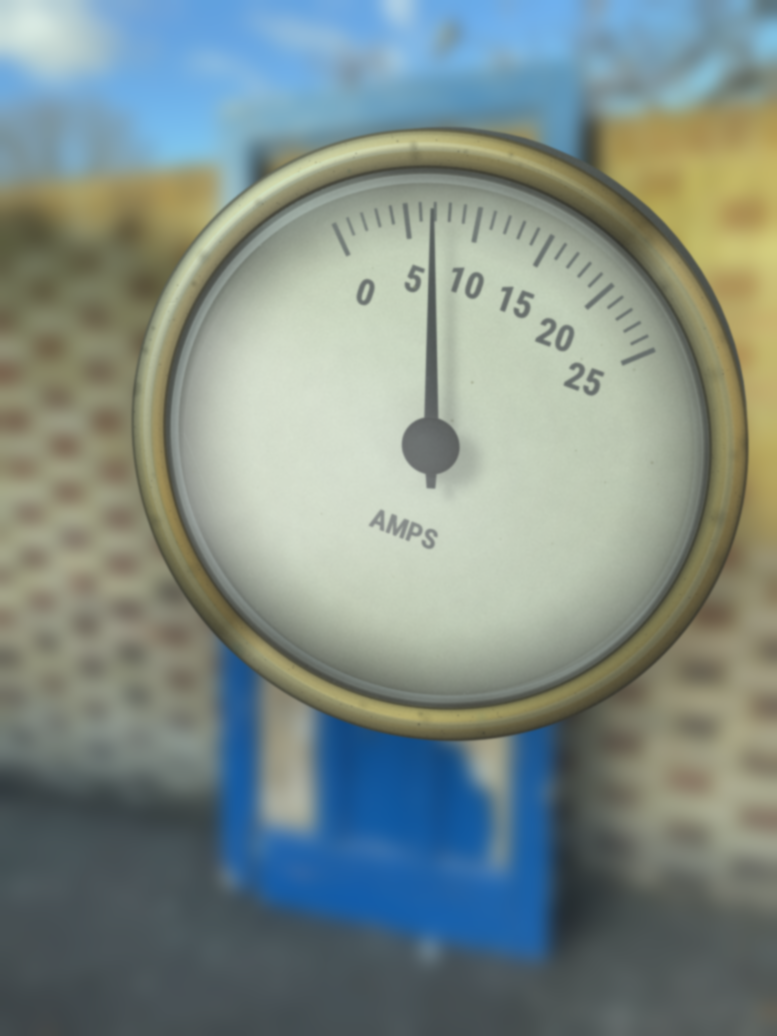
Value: 7 A
